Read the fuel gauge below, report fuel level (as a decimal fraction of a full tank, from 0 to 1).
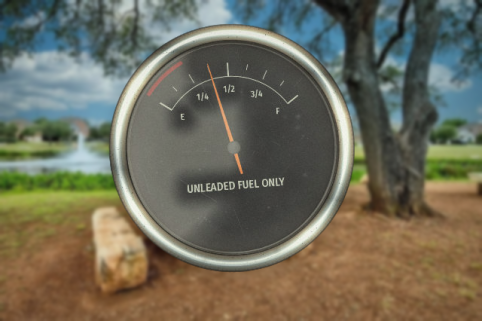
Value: 0.375
